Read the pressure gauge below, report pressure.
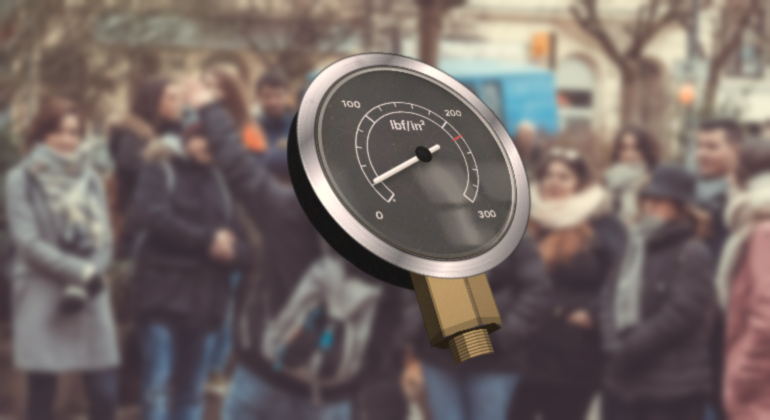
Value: 20 psi
